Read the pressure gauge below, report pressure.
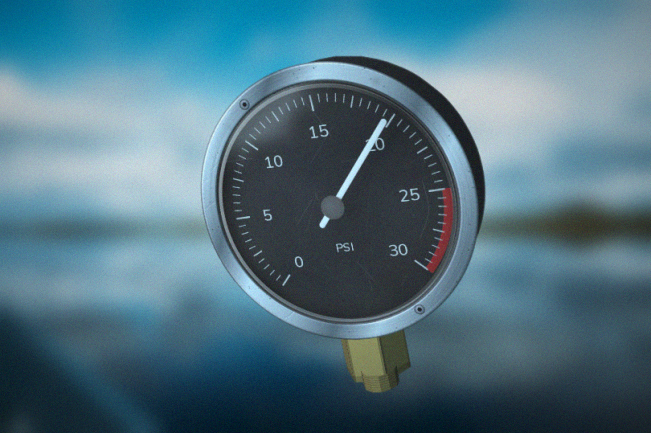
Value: 19.75 psi
